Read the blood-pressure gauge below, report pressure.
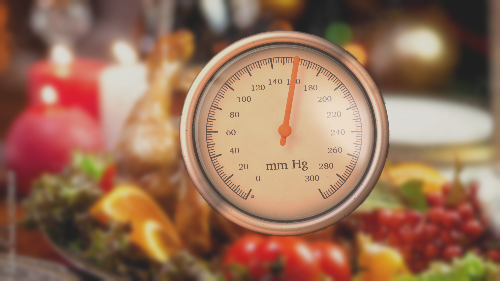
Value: 160 mmHg
